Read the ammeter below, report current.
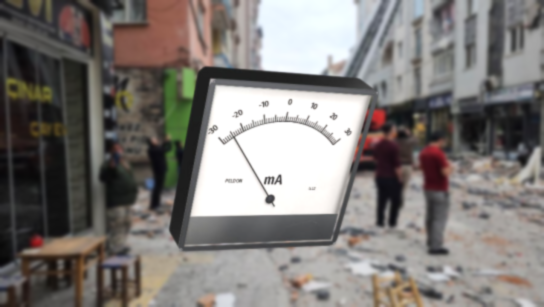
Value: -25 mA
